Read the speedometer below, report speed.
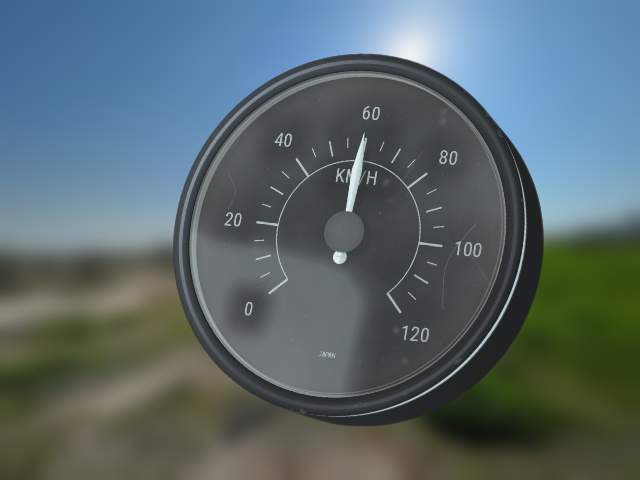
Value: 60 km/h
